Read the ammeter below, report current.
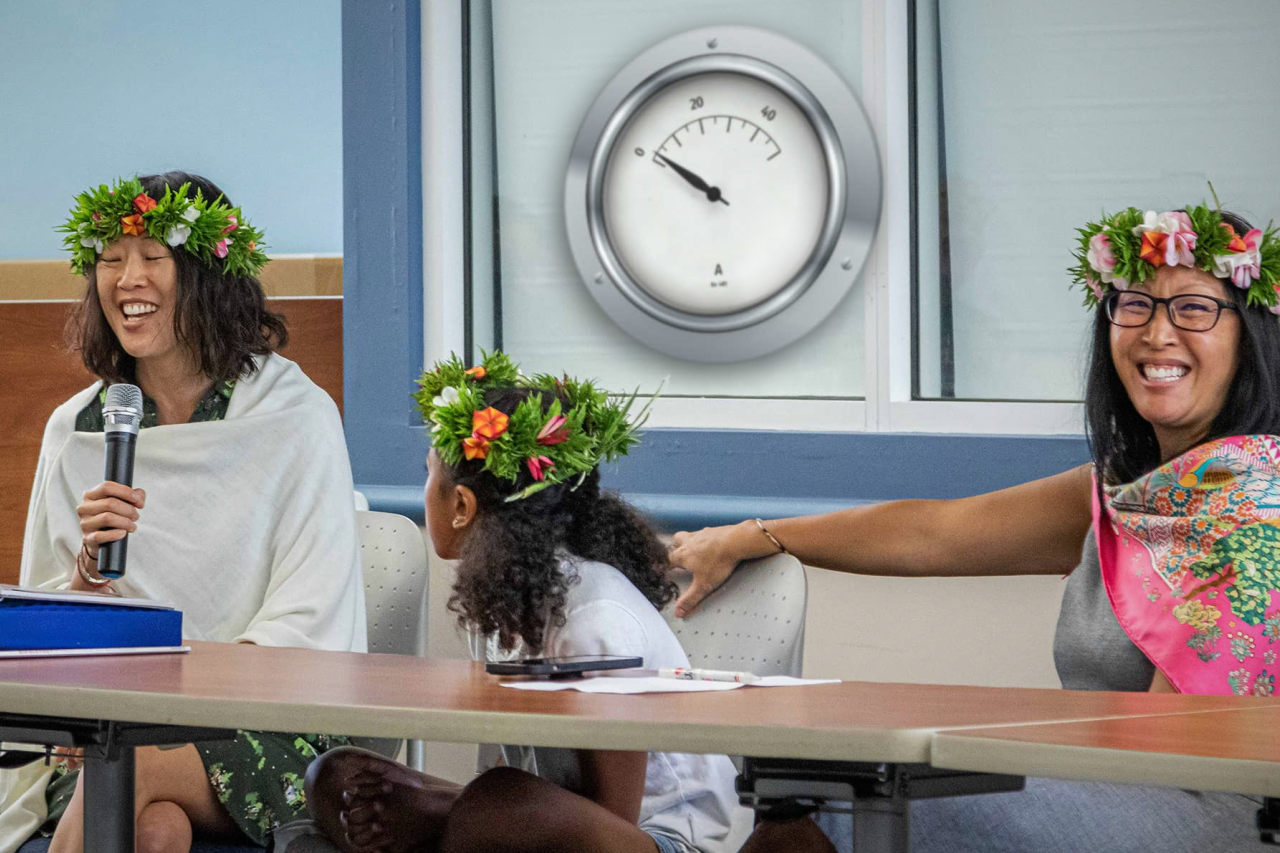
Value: 2.5 A
